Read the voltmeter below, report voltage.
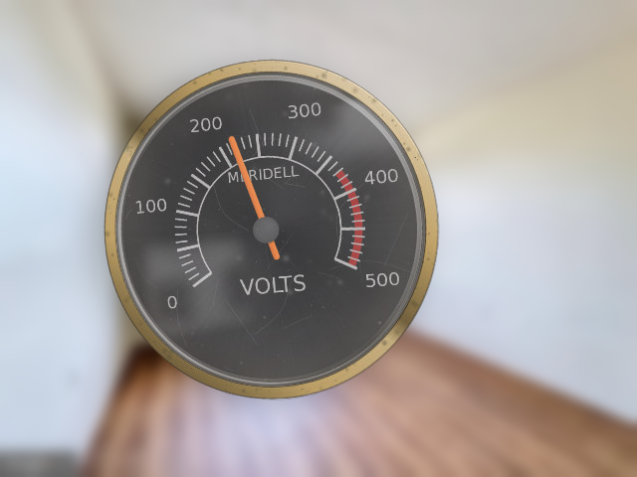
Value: 220 V
